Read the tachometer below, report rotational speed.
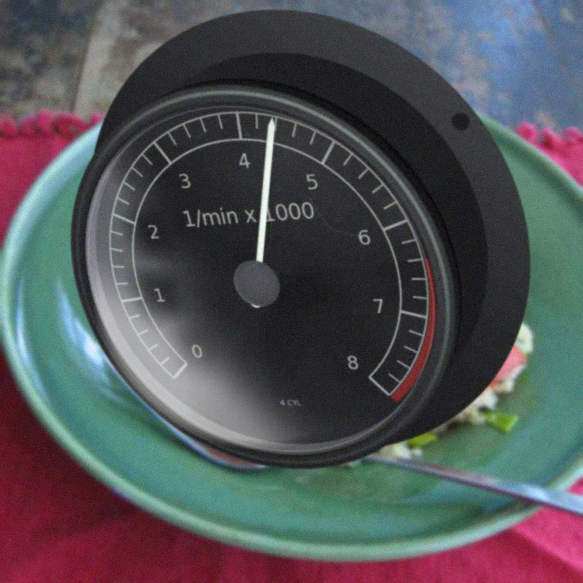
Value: 4400 rpm
